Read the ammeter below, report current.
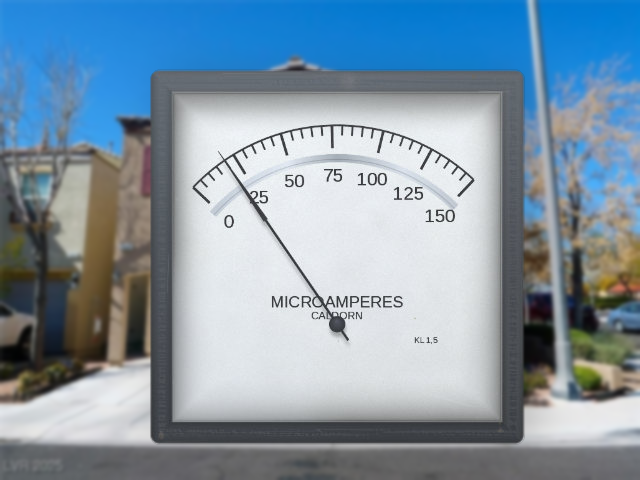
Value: 20 µA
